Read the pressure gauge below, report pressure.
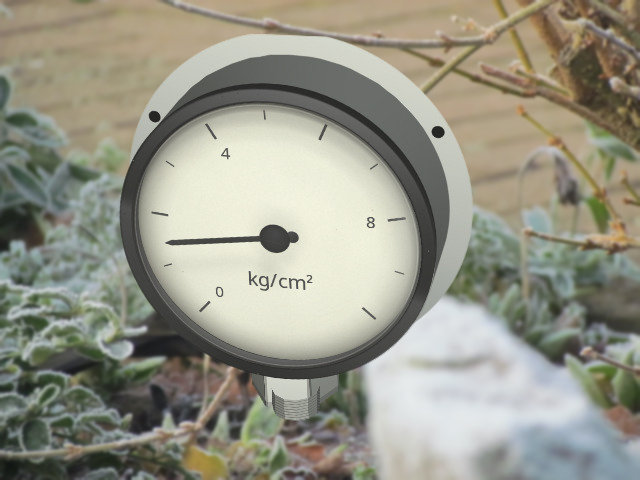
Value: 1.5 kg/cm²
